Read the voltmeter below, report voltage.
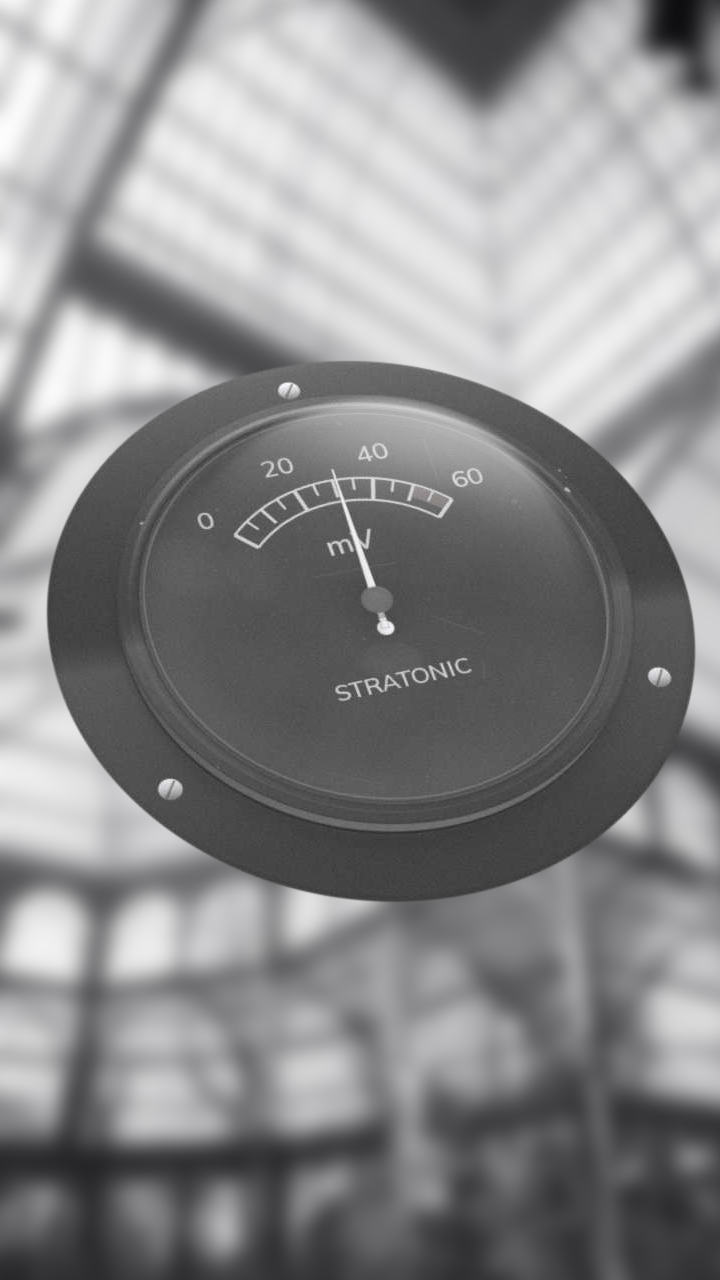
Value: 30 mV
